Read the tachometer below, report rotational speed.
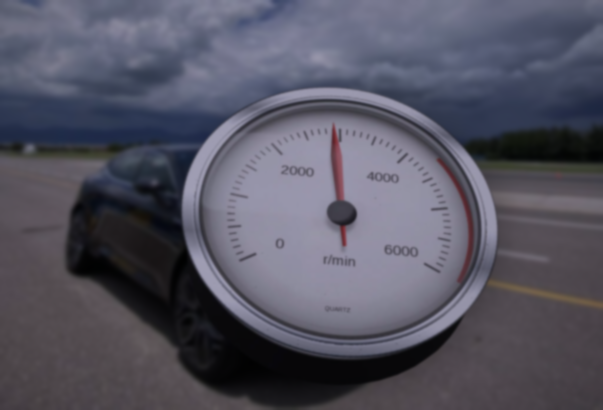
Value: 2900 rpm
